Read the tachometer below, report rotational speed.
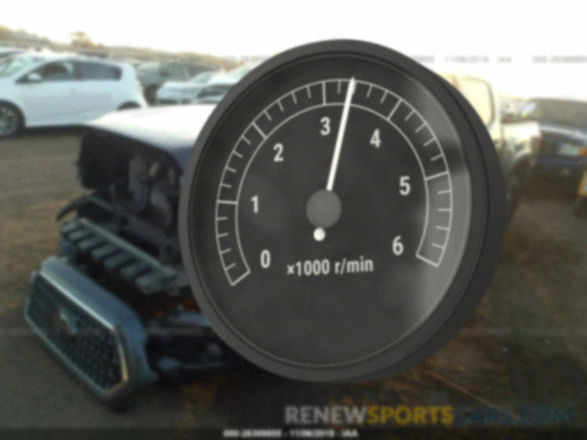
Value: 3400 rpm
